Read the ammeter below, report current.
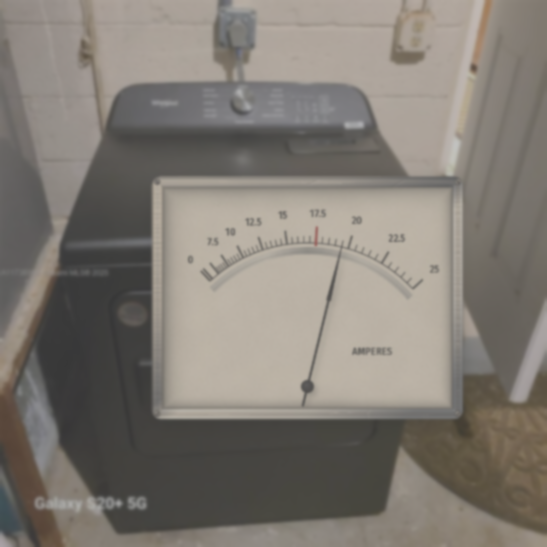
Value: 19.5 A
